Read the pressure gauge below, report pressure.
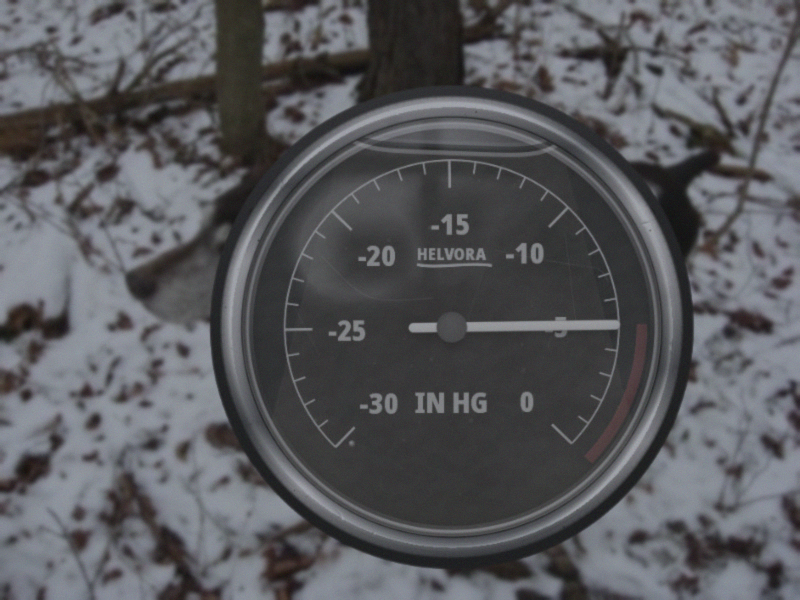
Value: -5 inHg
